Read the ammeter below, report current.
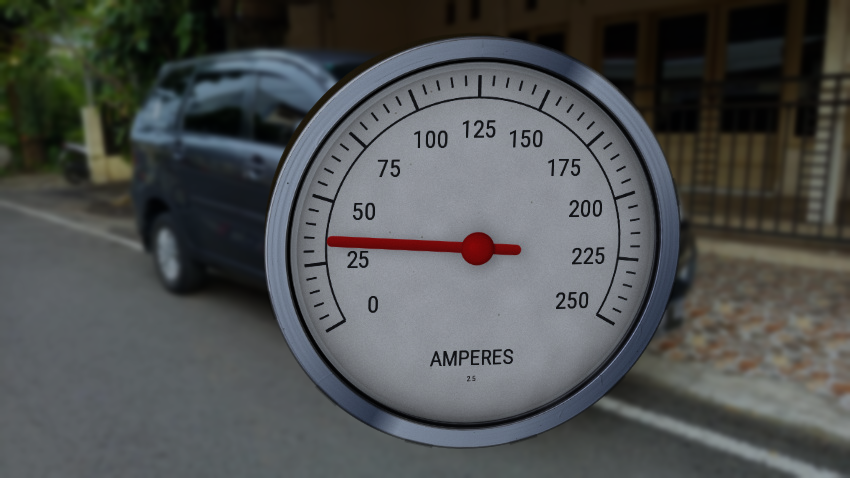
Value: 35 A
